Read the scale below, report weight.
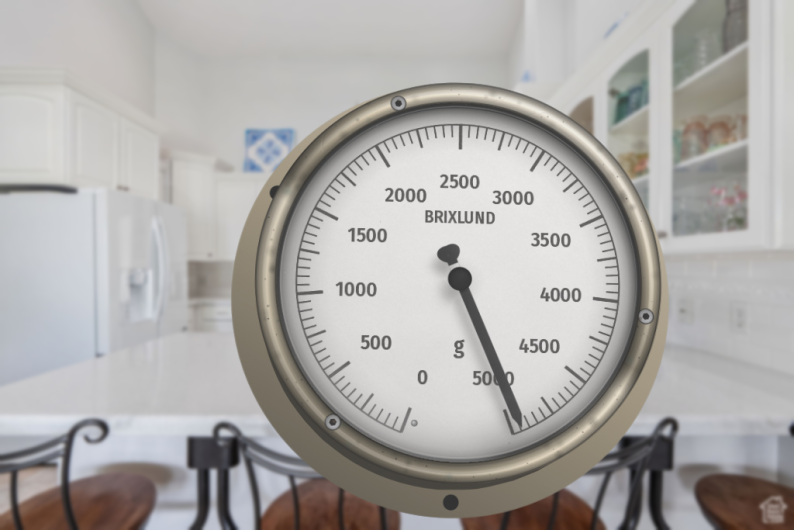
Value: 4950 g
